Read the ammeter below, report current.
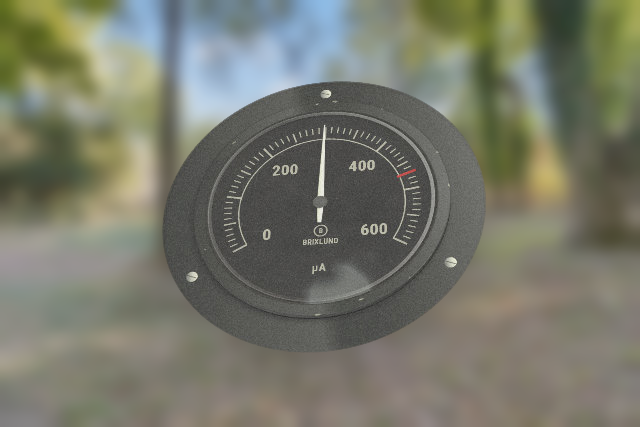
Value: 300 µA
